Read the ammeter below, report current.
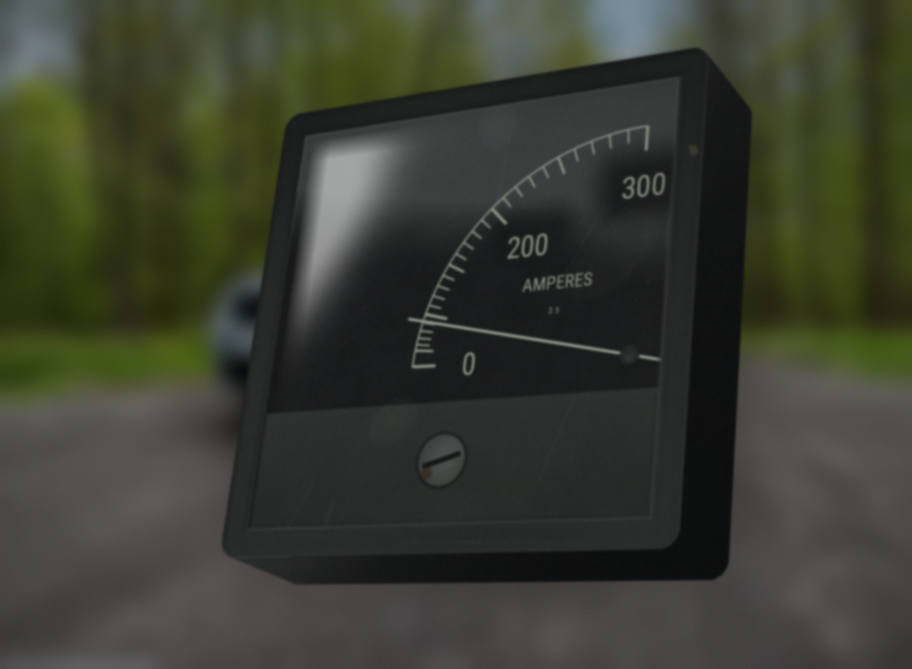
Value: 90 A
